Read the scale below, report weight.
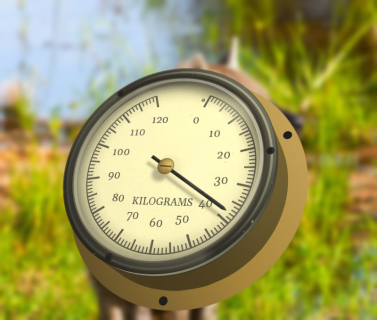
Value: 38 kg
